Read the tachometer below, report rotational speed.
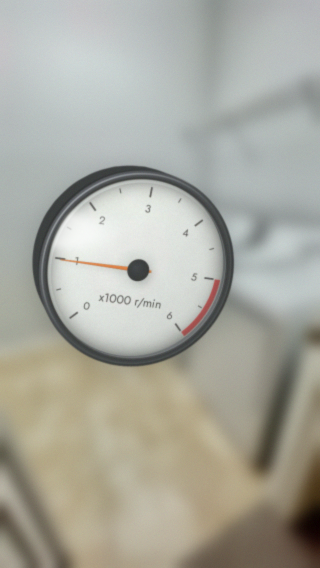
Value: 1000 rpm
